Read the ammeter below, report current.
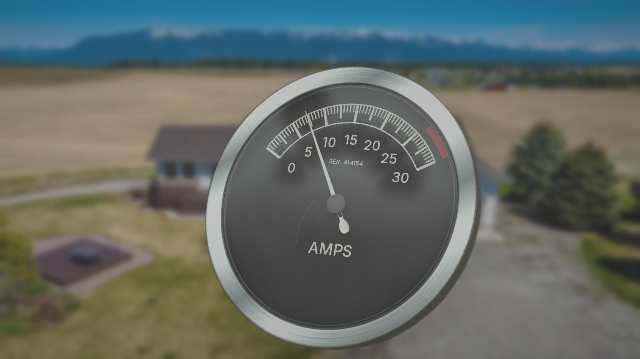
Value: 7.5 A
